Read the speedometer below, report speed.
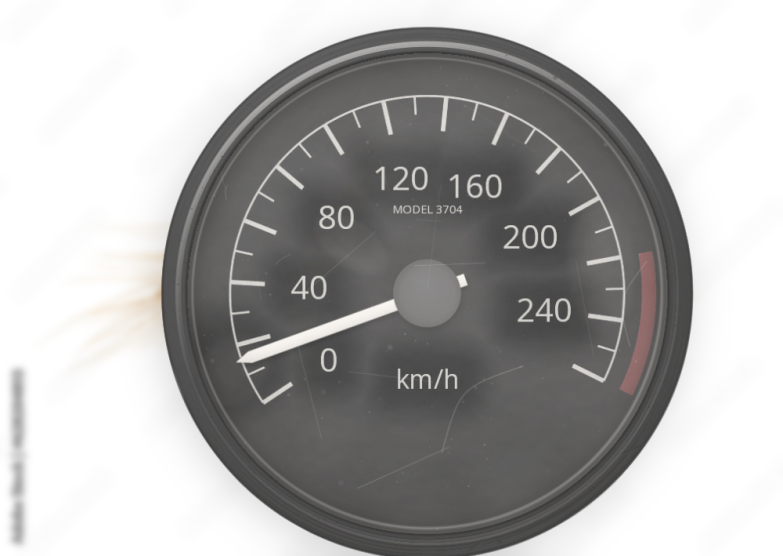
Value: 15 km/h
